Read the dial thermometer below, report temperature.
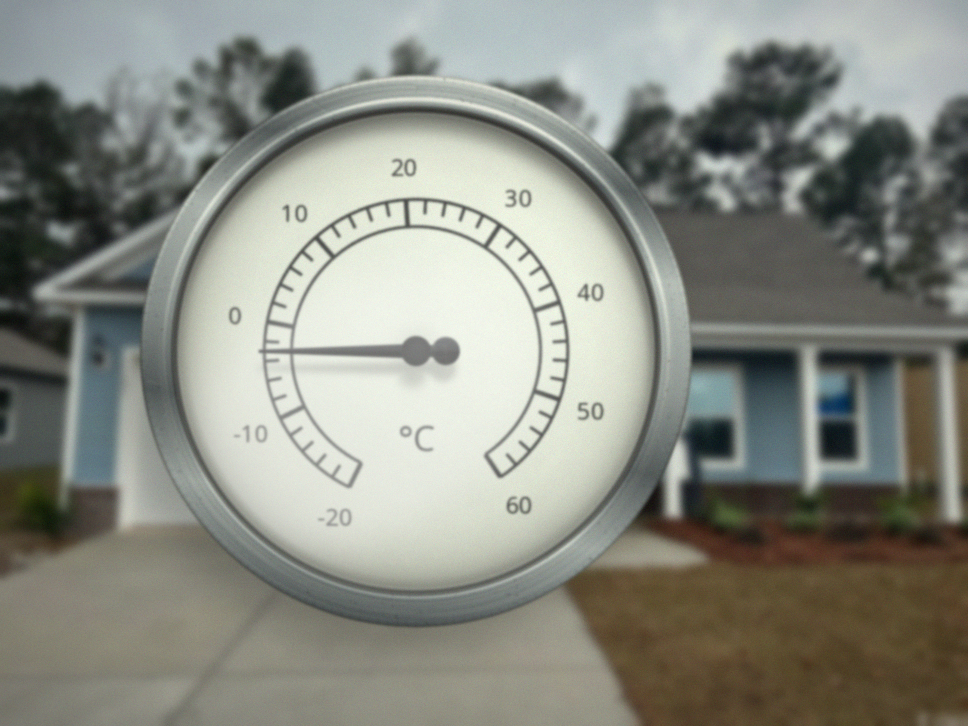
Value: -3 °C
